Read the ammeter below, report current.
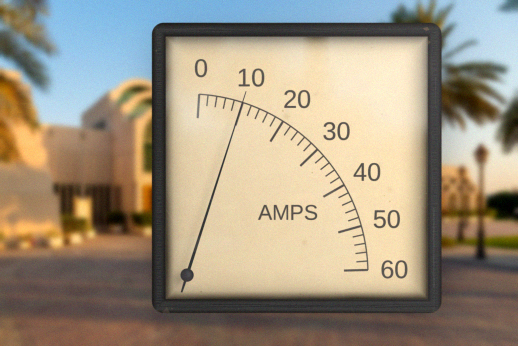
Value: 10 A
